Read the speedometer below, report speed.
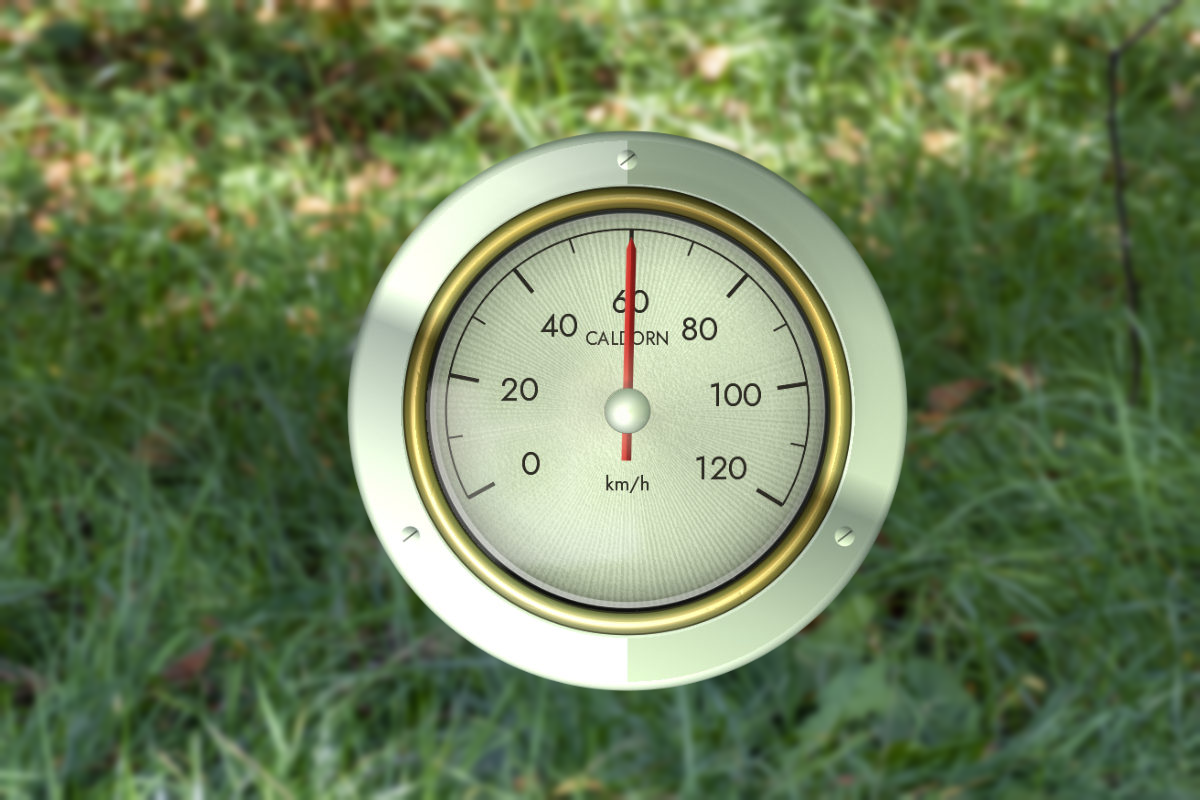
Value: 60 km/h
